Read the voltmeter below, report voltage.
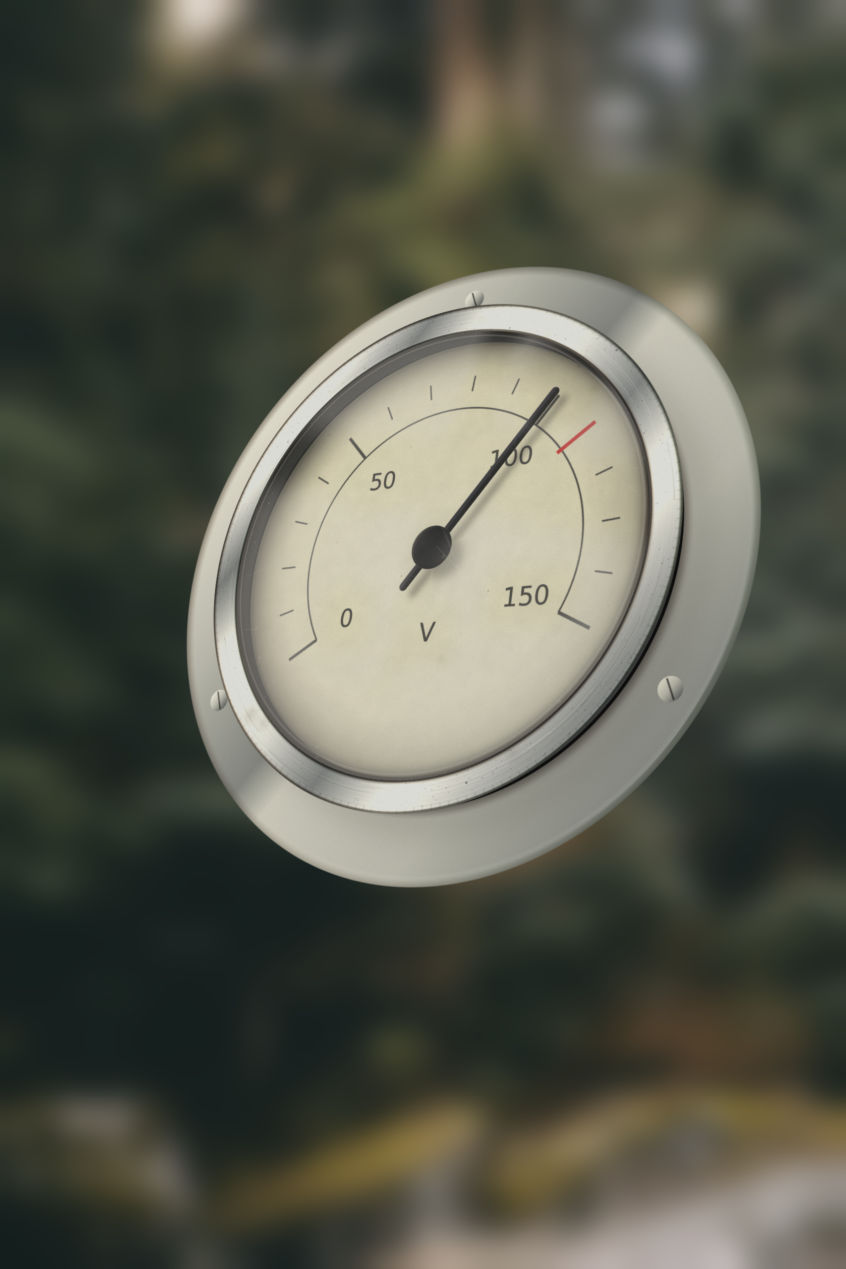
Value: 100 V
